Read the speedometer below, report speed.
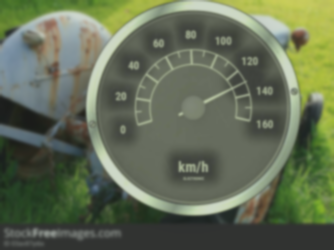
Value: 130 km/h
